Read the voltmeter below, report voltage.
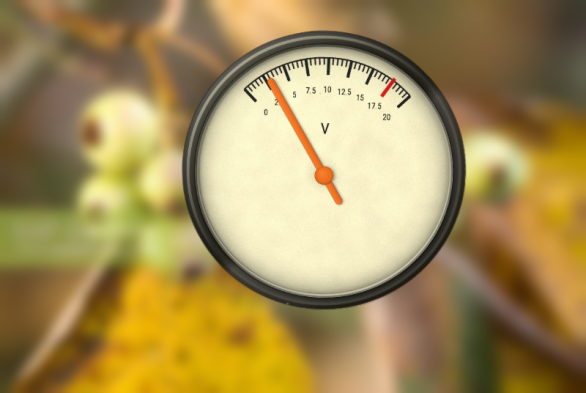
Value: 3 V
